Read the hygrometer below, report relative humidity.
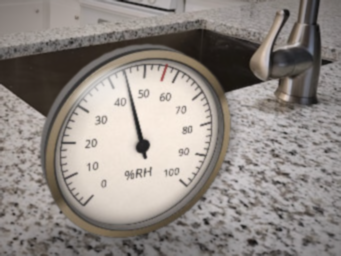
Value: 44 %
